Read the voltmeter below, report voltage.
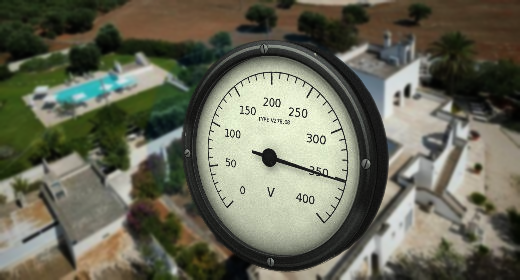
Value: 350 V
